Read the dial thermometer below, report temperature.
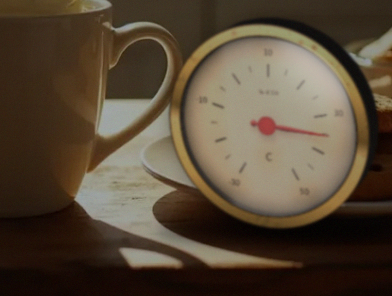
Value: 35 °C
